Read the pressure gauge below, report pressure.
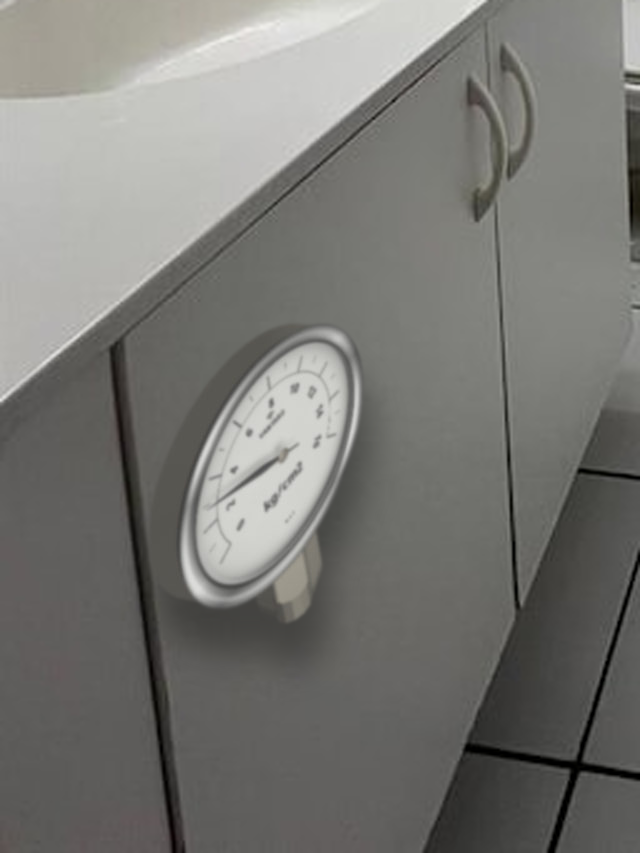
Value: 3 kg/cm²
